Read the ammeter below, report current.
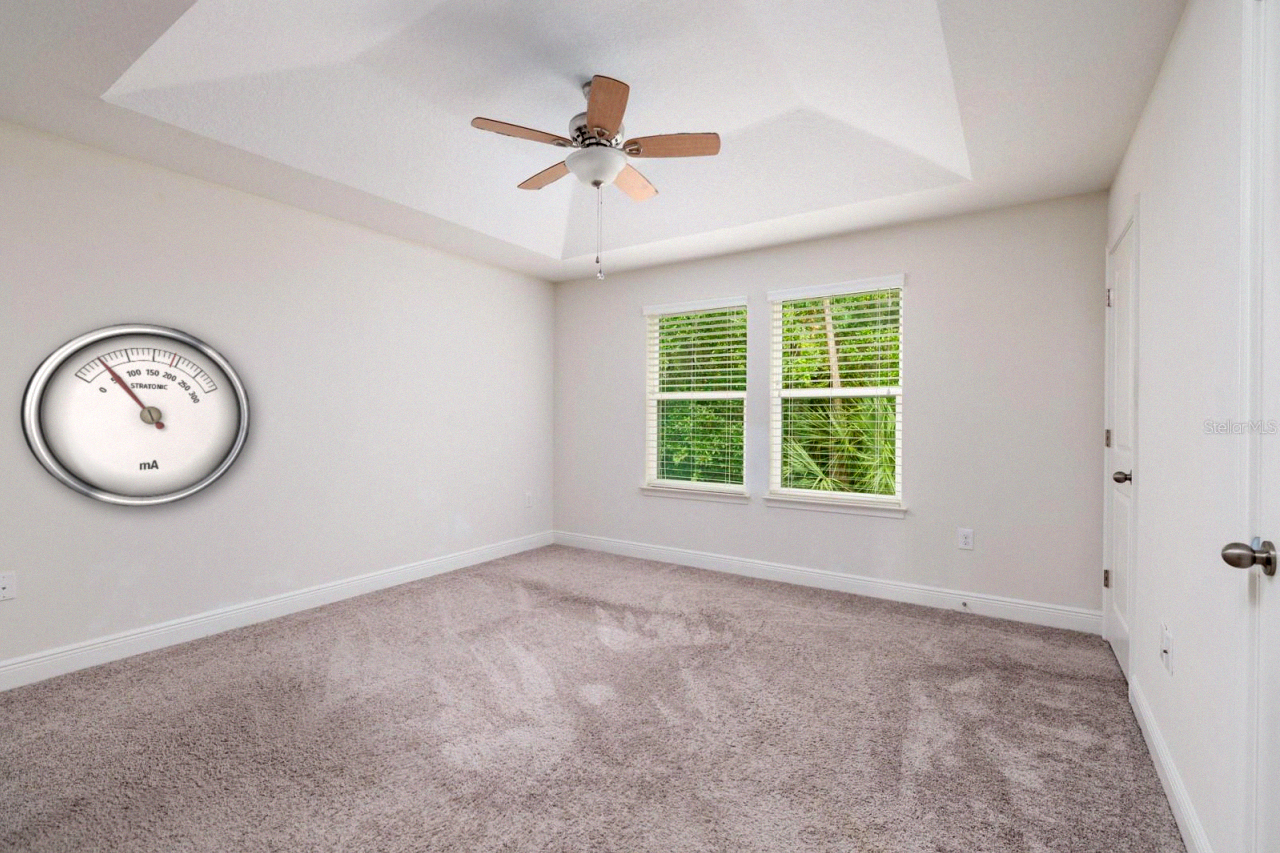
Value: 50 mA
